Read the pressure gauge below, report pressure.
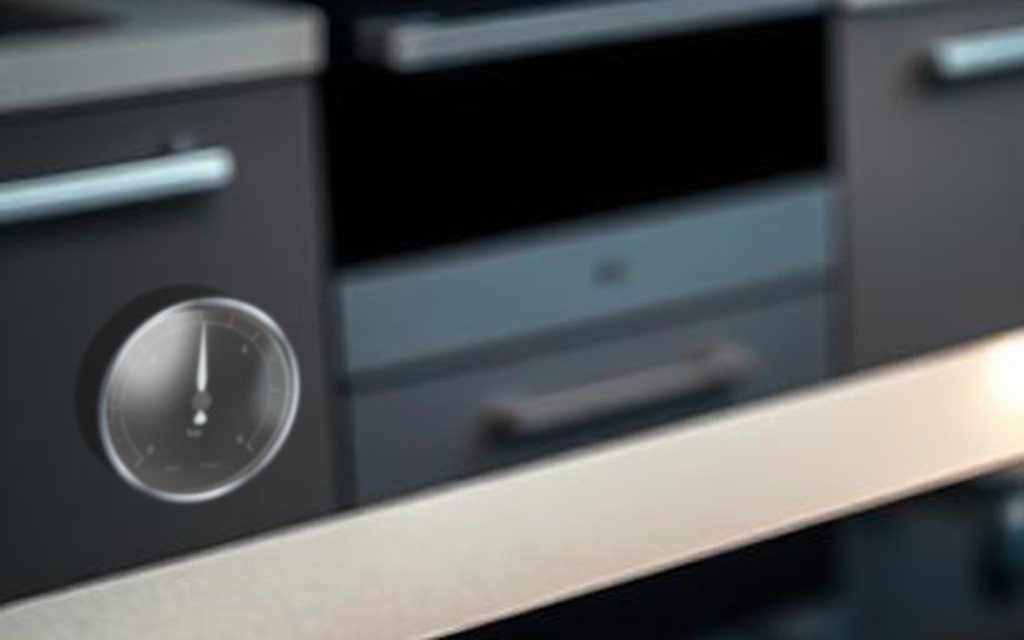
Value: 3 bar
